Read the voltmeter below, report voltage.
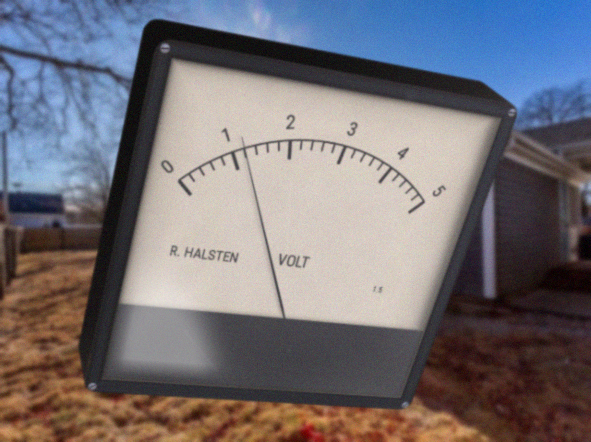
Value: 1.2 V
